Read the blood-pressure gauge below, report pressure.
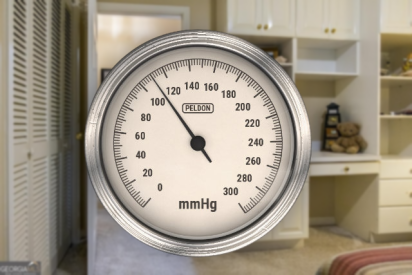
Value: 110 mmHg
